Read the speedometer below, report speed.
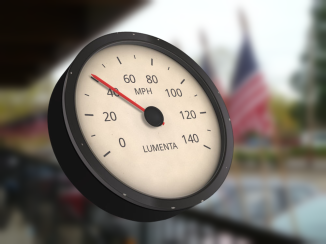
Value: 40 mph
